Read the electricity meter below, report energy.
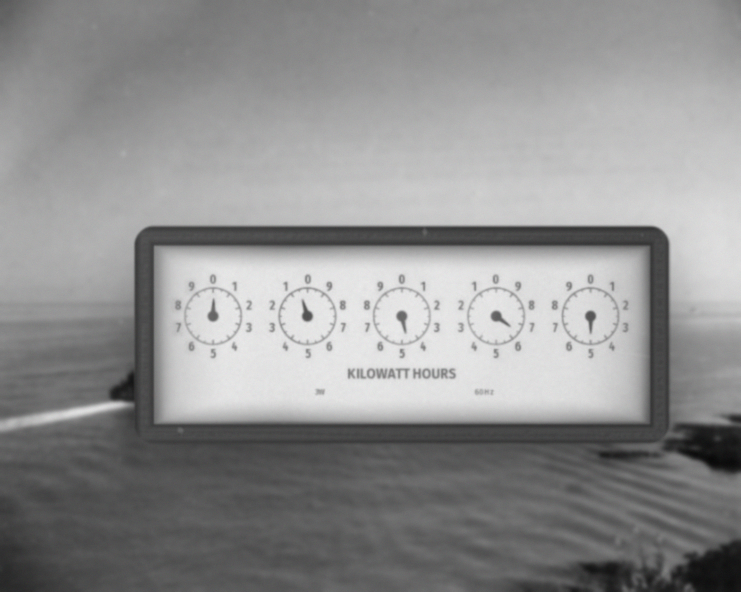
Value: 465 kWh
